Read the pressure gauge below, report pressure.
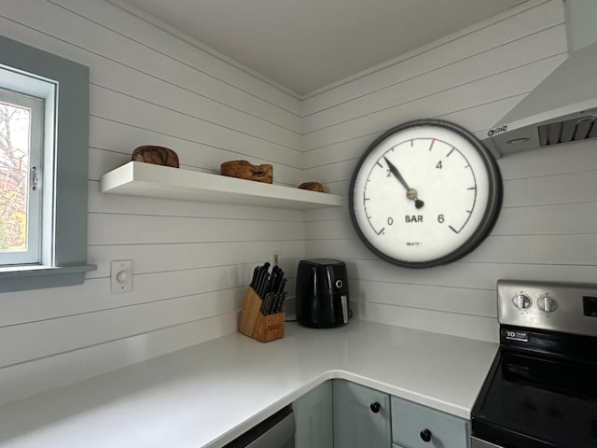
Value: 2.25 bar
